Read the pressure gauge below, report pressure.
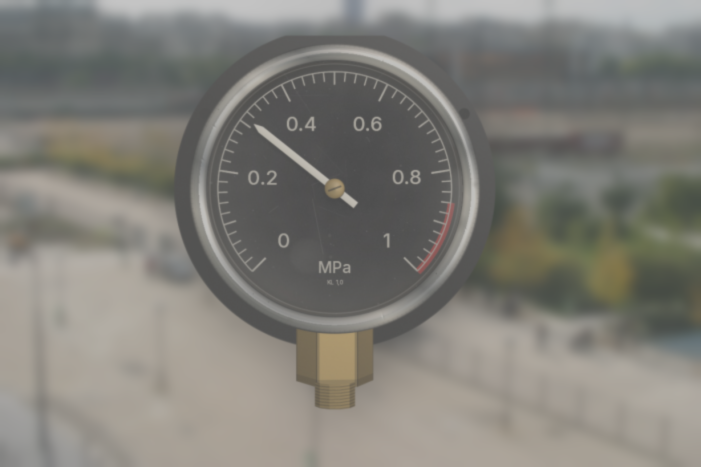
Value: 0.31 MPa
